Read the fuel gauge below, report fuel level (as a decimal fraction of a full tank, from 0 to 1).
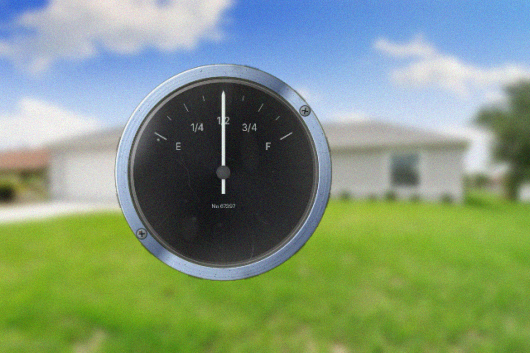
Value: 0.5
